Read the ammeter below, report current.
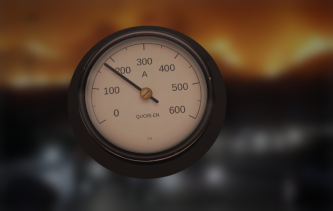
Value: 175 A
